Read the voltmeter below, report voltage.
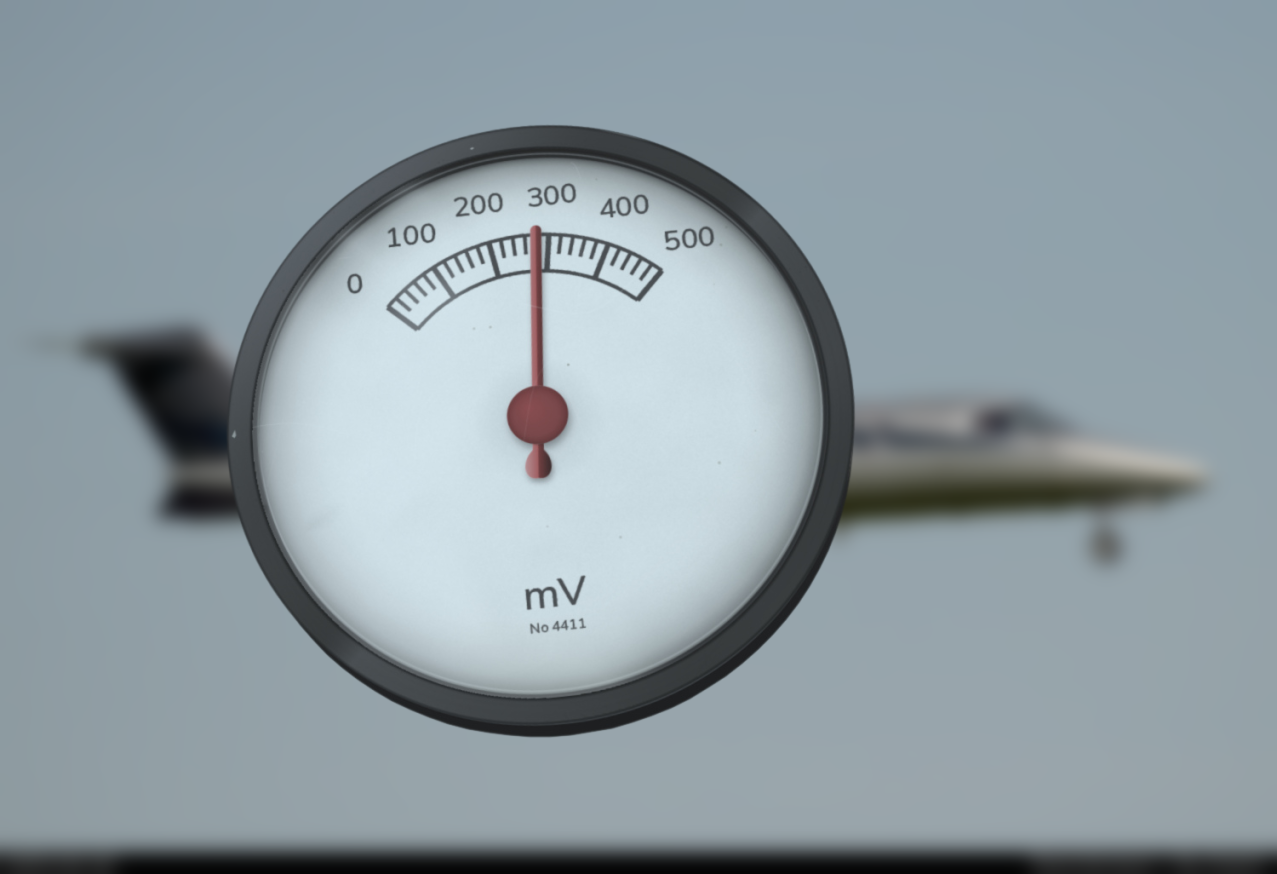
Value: 280 mV
